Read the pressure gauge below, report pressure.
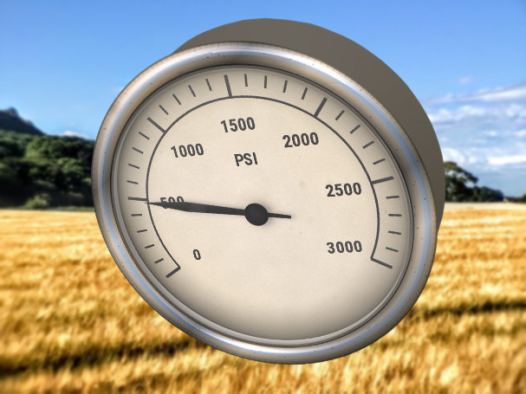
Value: 500 psi
